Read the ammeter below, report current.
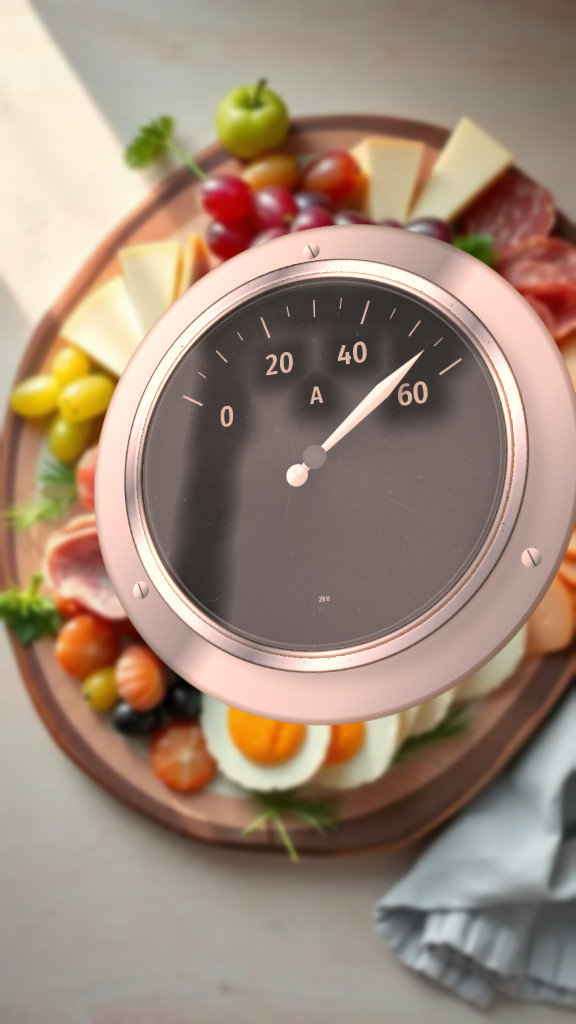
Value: 55 A
